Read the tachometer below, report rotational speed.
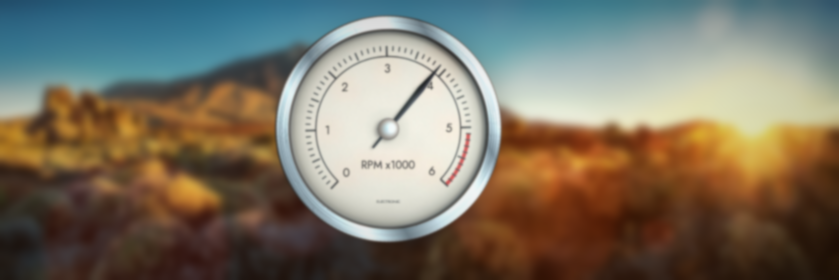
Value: 3900 rpm
